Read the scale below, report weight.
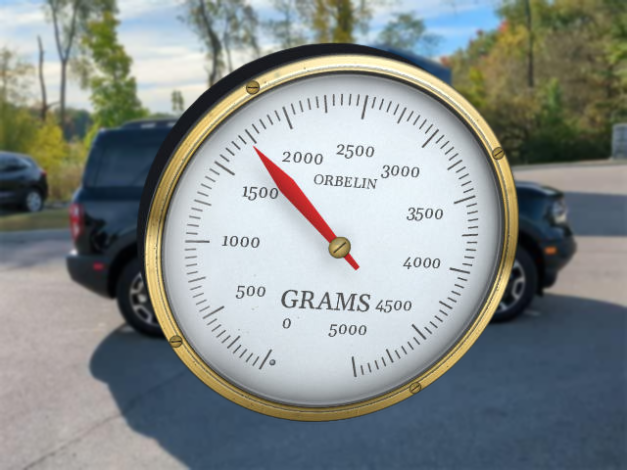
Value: 1725 g
